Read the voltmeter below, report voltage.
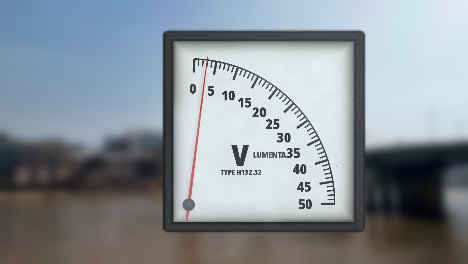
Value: 3 V
